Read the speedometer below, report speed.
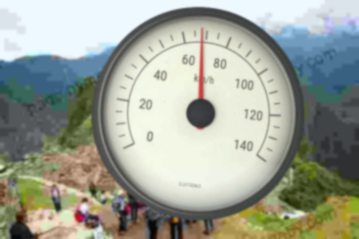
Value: 67.5 km/h
